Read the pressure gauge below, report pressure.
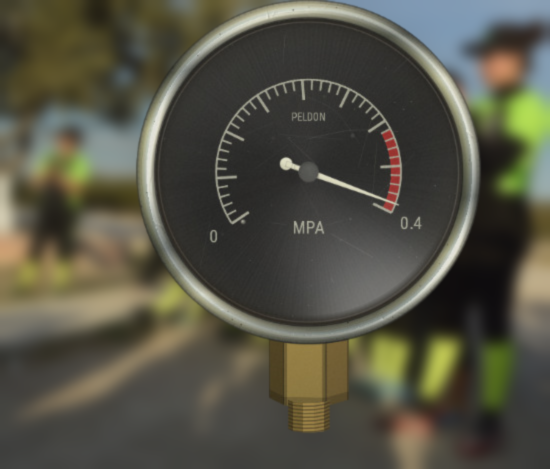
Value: 0.39 MPa
